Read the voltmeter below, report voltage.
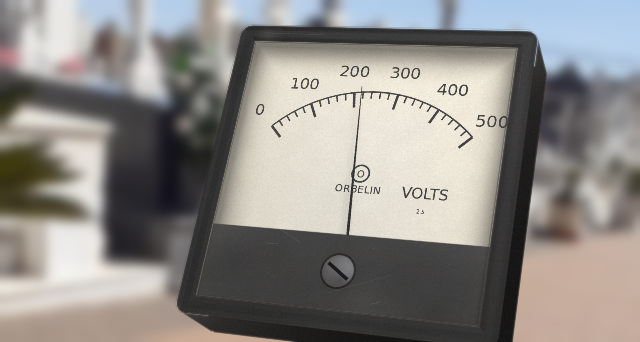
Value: 220 V
